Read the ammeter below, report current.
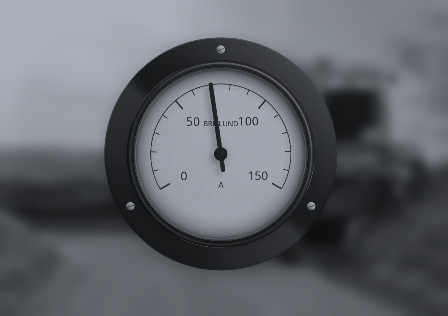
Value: 70 A
